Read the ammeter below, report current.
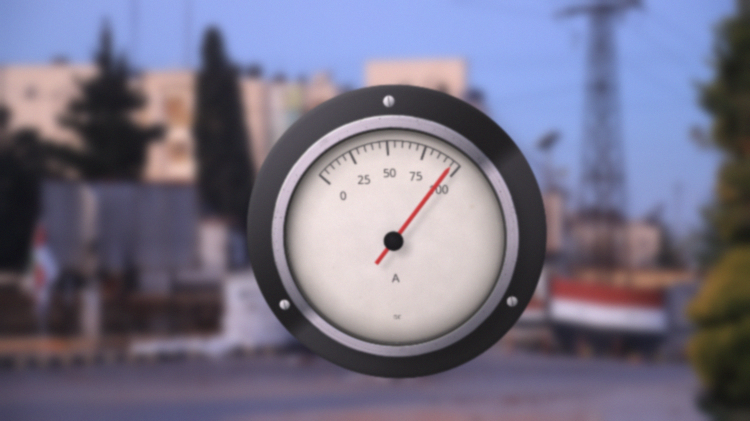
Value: 95 A
